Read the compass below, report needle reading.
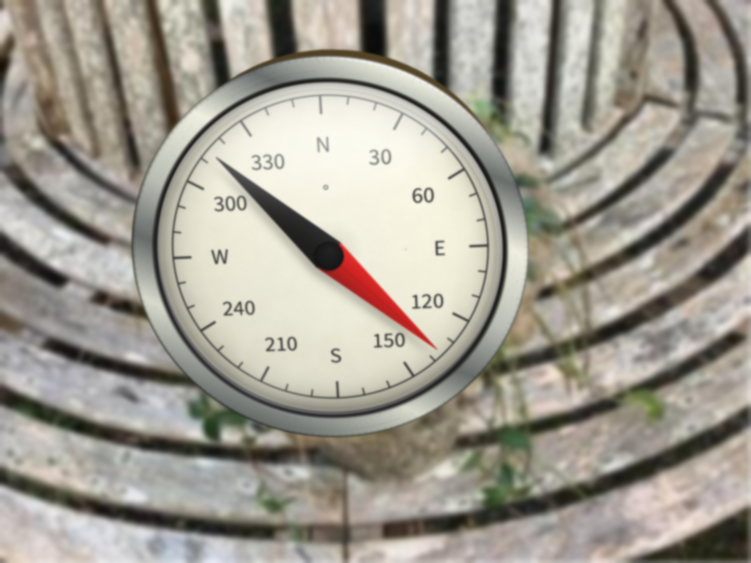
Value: 135 °
